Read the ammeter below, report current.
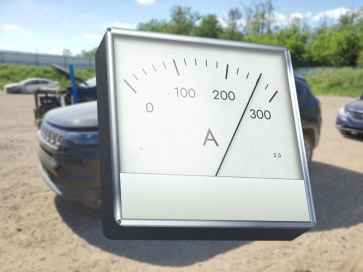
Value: 260 A
